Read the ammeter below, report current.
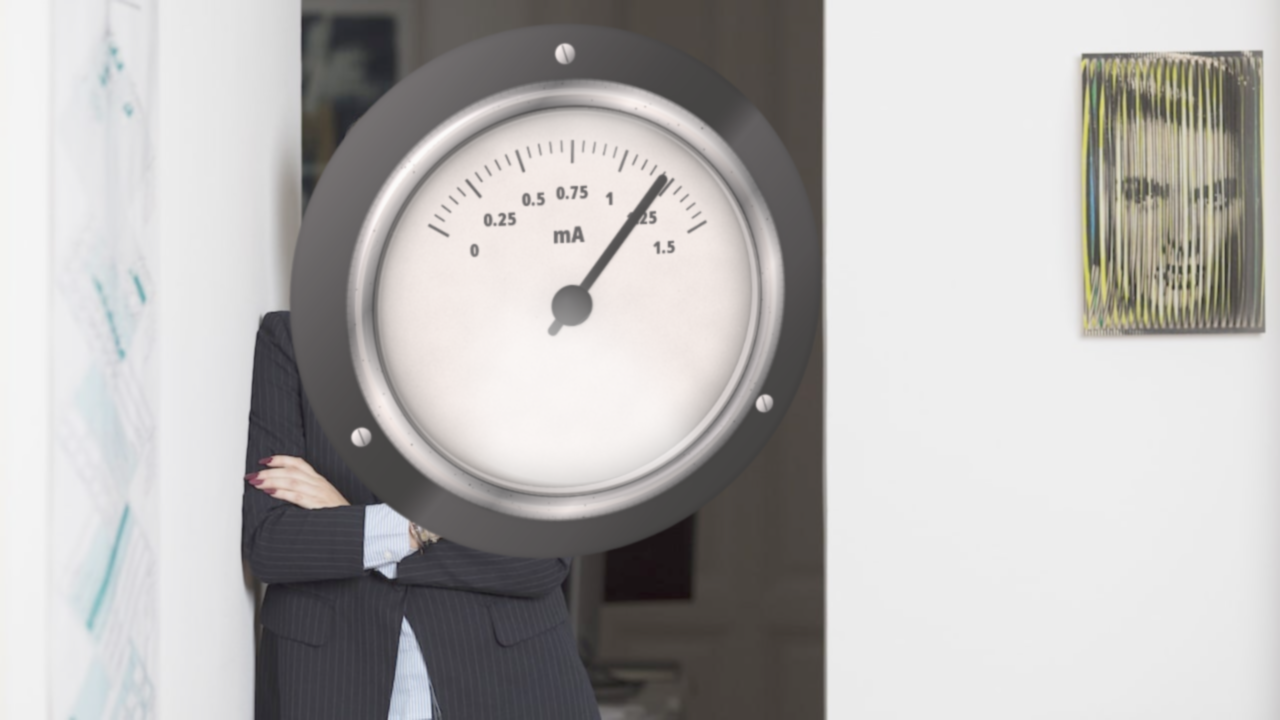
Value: 1.2 mA
